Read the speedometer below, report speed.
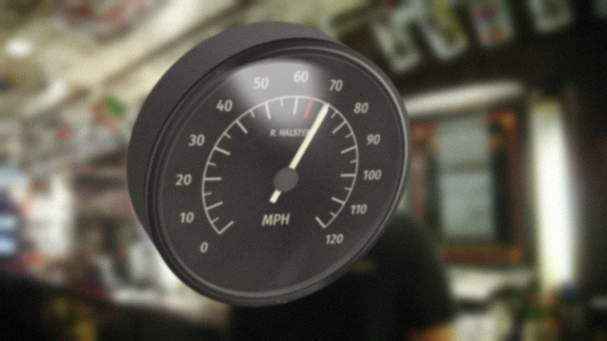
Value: 70 mph
